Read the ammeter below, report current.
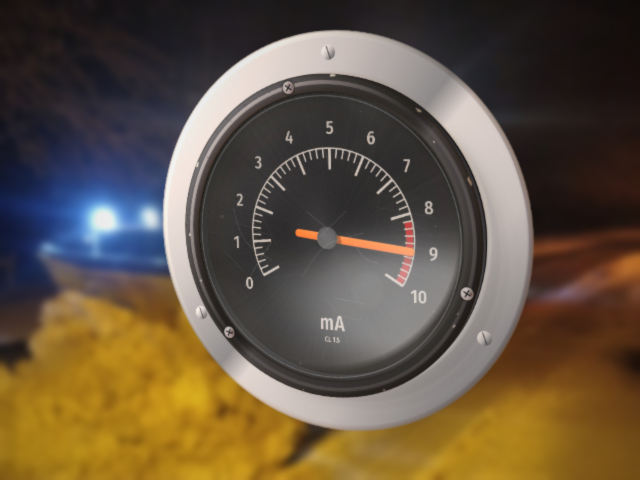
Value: 9 mA
